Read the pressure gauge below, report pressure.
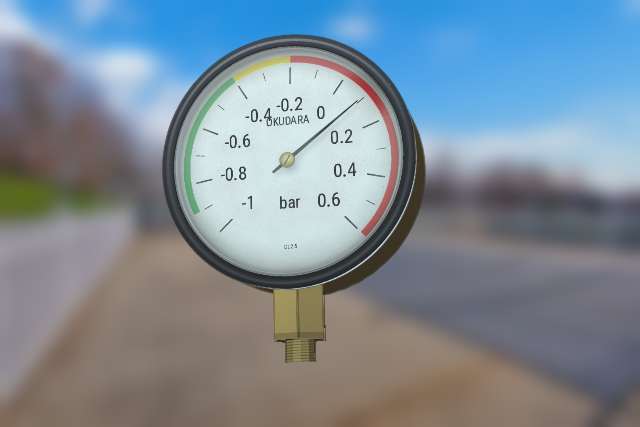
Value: 0.1 bar
